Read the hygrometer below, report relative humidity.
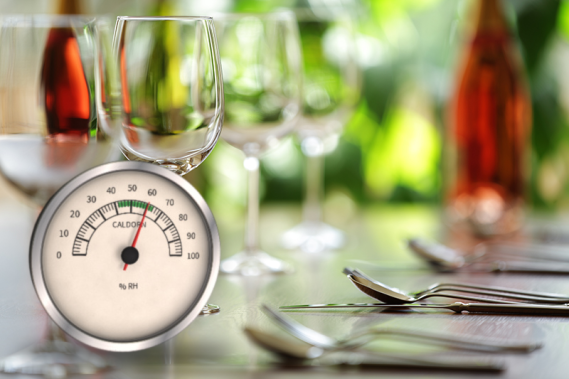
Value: 60 %
